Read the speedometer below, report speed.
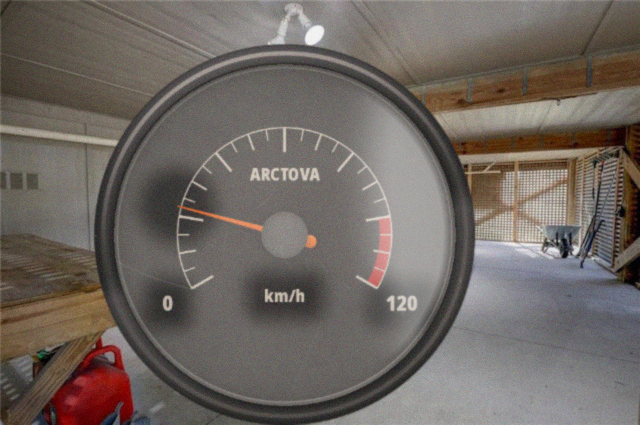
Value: 22.5 km/h
